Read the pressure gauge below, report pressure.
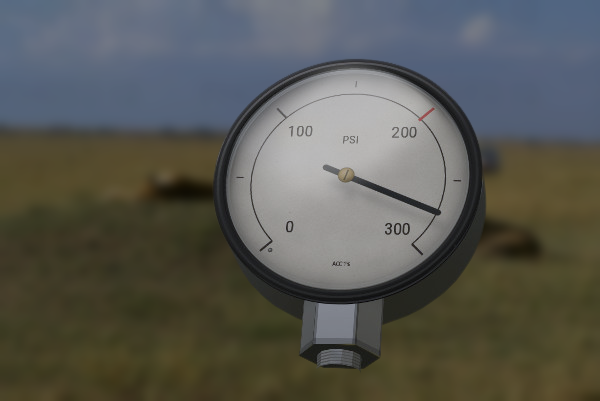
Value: 275 psi
